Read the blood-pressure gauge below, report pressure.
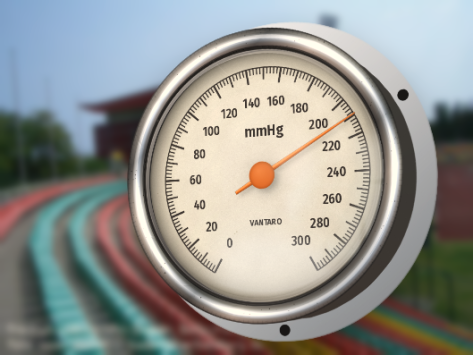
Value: 210 mmHg
